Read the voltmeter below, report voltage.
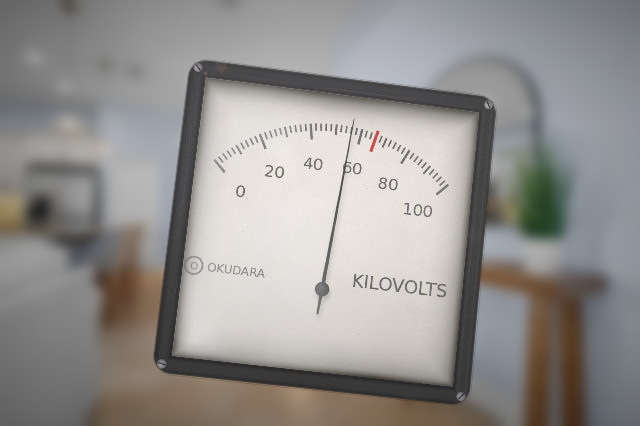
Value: 56 kV
